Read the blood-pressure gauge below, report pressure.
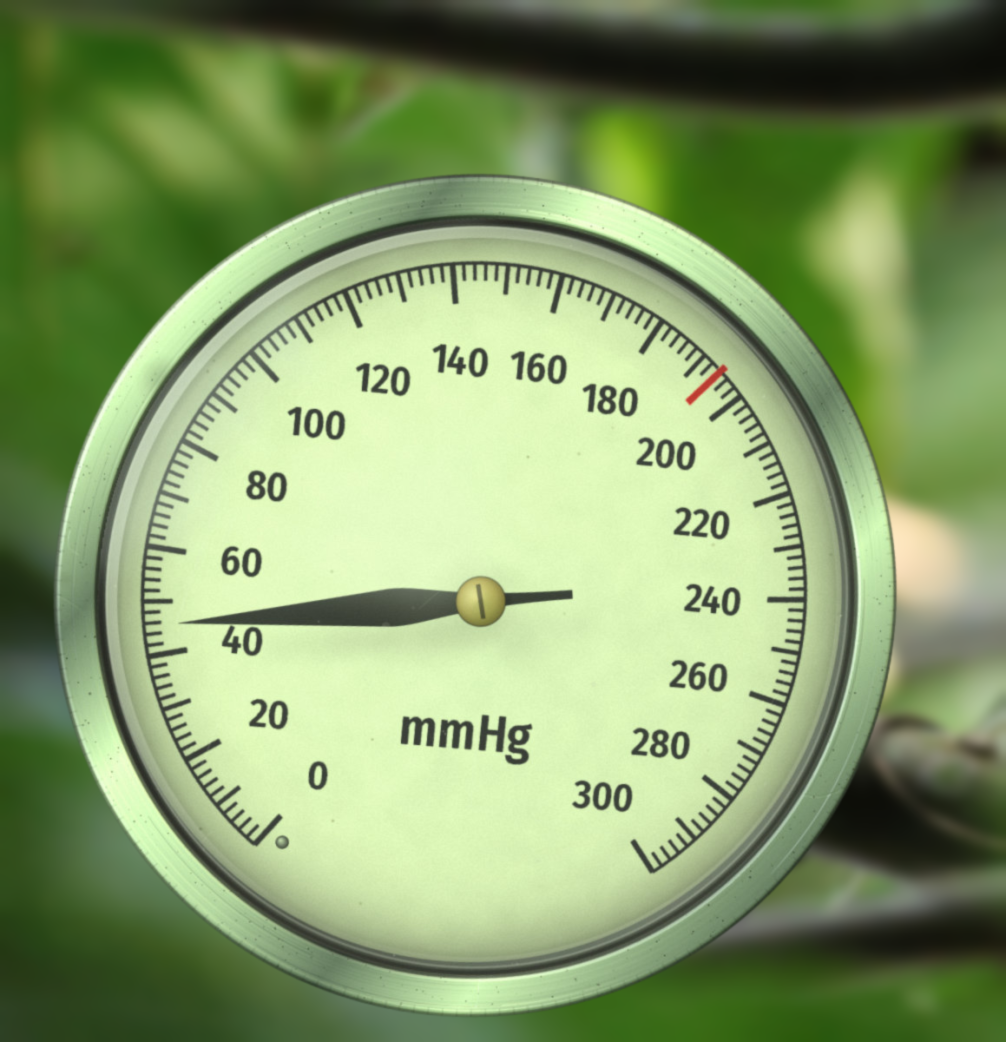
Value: 46 mmHg
